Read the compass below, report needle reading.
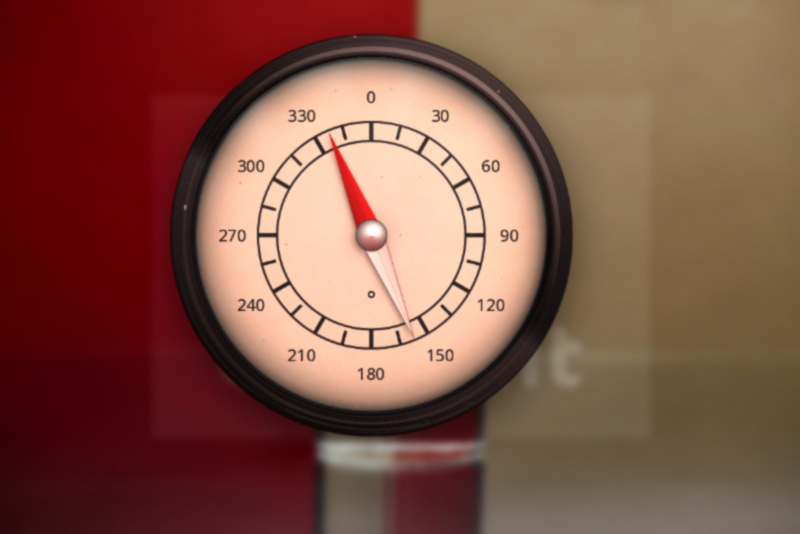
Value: 337.5 °
